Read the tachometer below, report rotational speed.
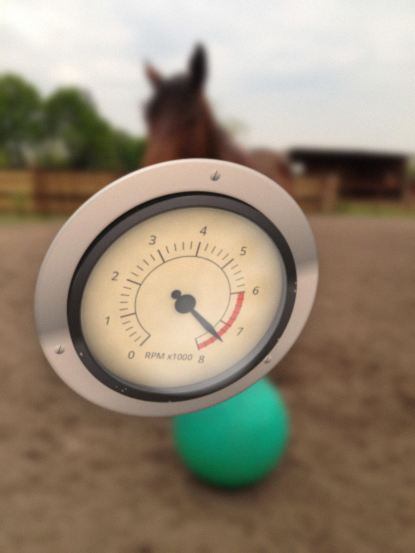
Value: 7400 rpm
